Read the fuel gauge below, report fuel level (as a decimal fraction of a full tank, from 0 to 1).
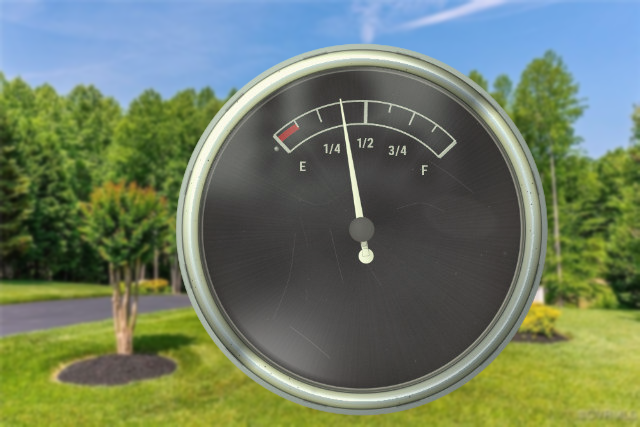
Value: 0.375
